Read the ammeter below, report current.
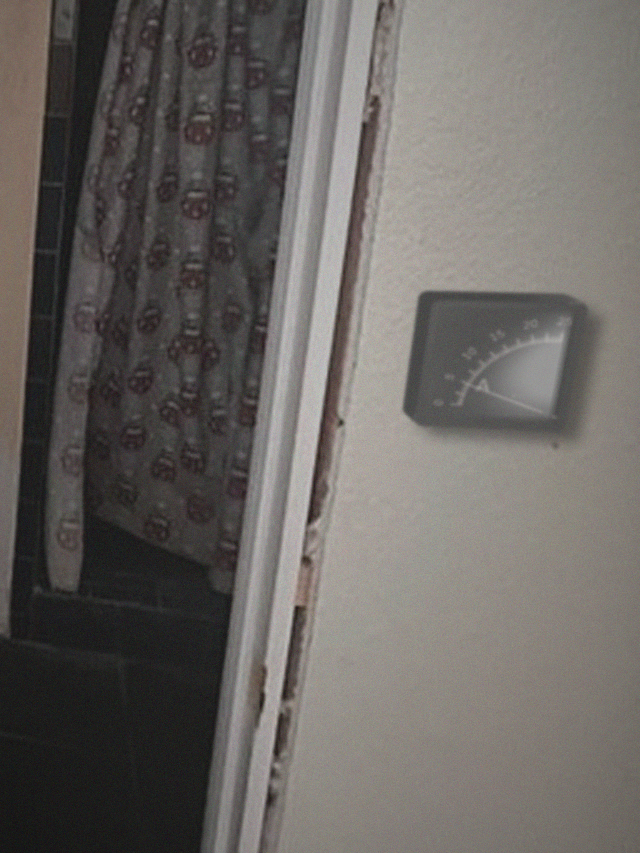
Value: 5 A
